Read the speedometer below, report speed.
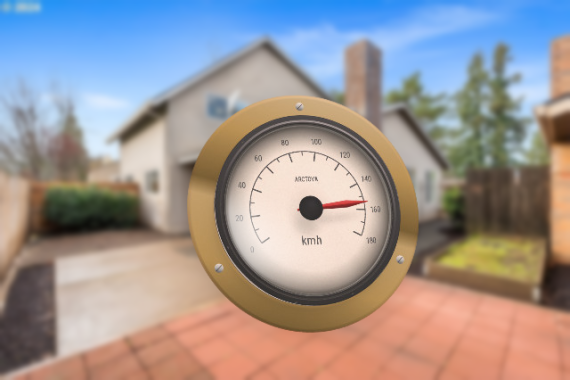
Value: 155 km/h
